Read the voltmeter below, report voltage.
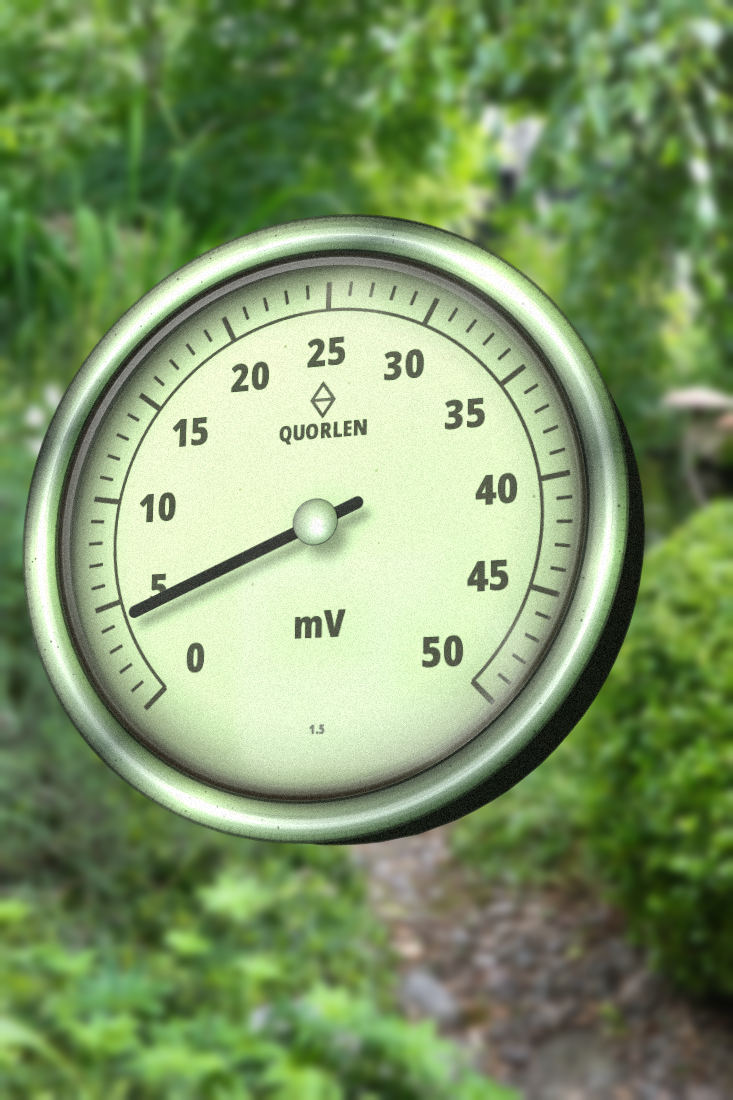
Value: 4 mV
